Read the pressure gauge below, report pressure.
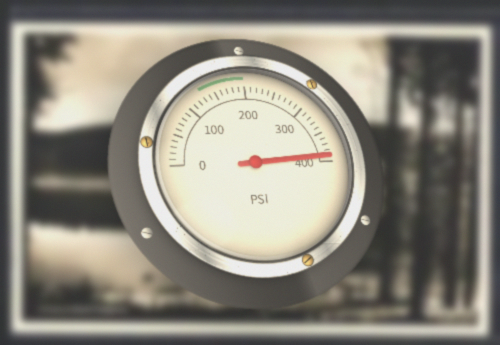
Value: 390 psi
